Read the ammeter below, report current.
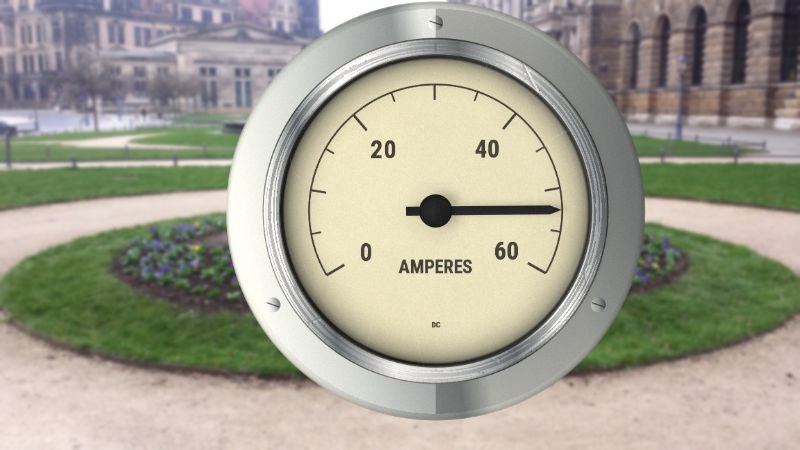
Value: 52.5 A
